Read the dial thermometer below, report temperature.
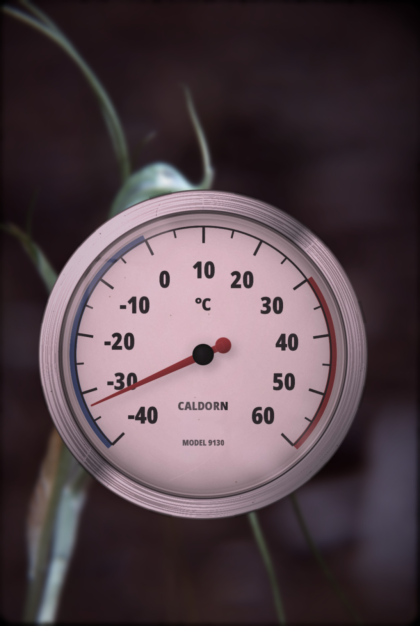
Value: -32.5 °C
